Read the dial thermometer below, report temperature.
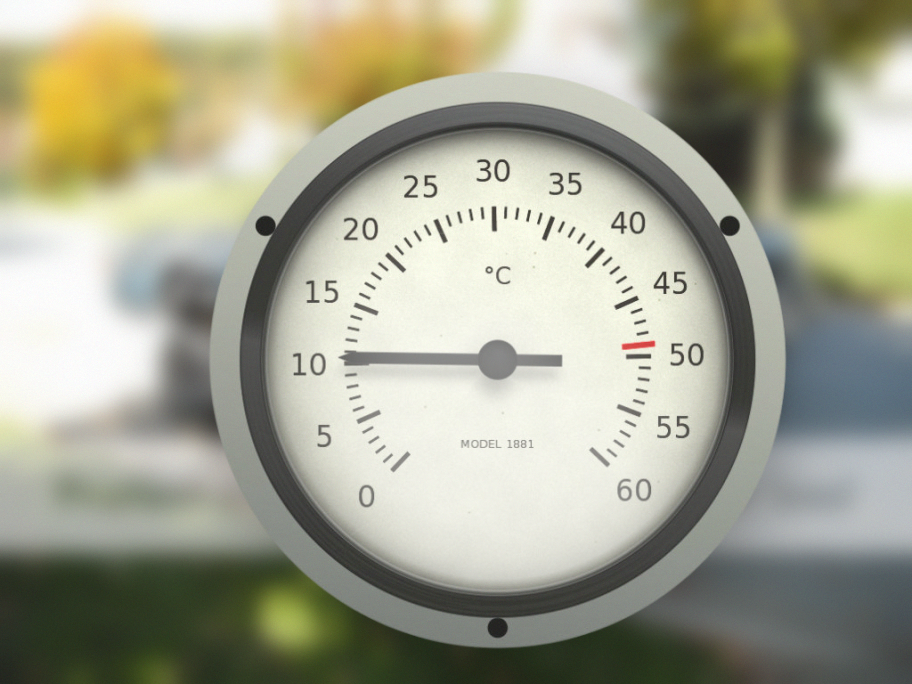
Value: 10.5 °C
